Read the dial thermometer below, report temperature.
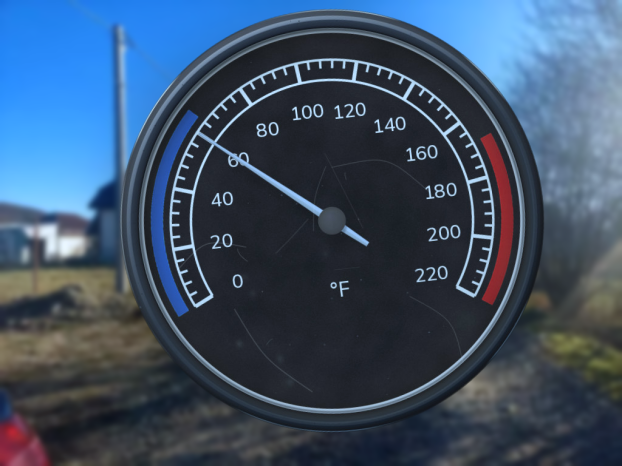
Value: 60 °F
